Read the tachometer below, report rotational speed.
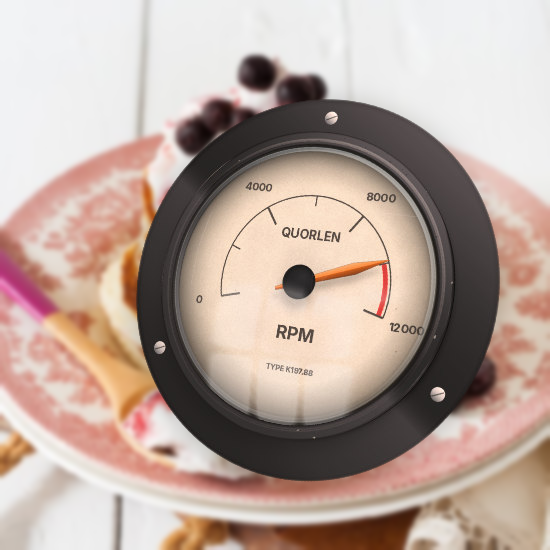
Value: 10000 rpm
